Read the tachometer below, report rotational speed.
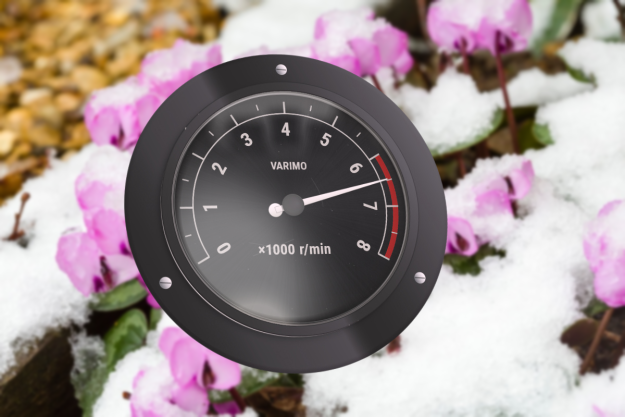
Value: 6500 rpm
